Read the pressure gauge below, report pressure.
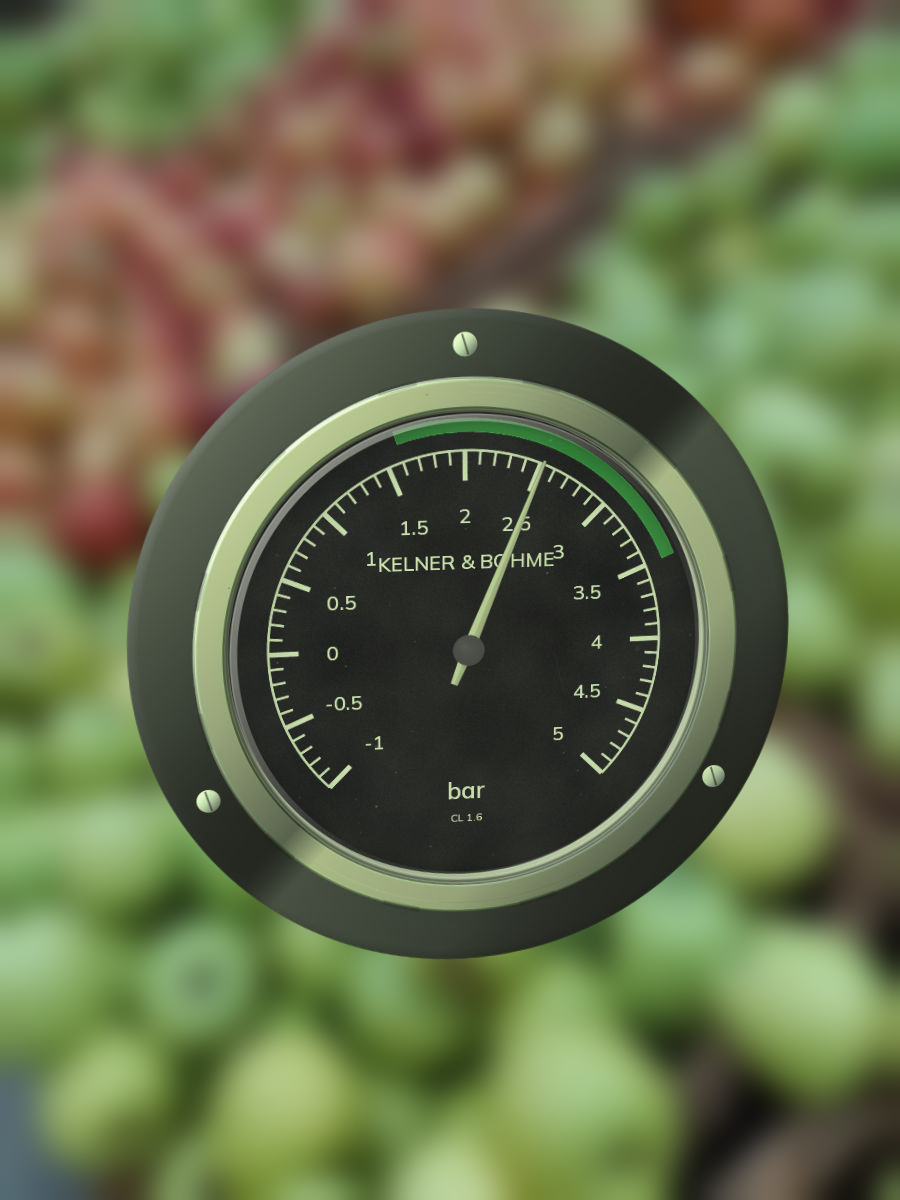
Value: 2.5 bar
